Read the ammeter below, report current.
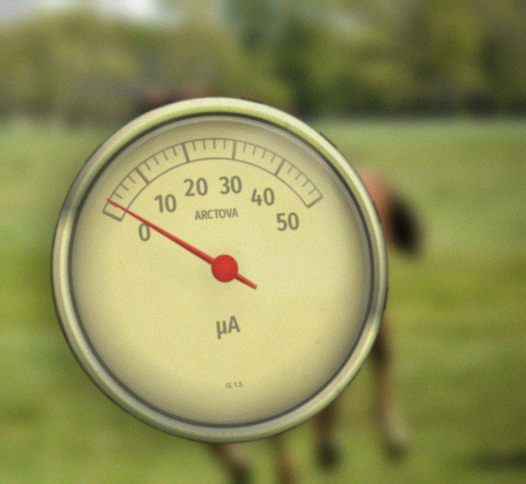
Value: 2 µA
